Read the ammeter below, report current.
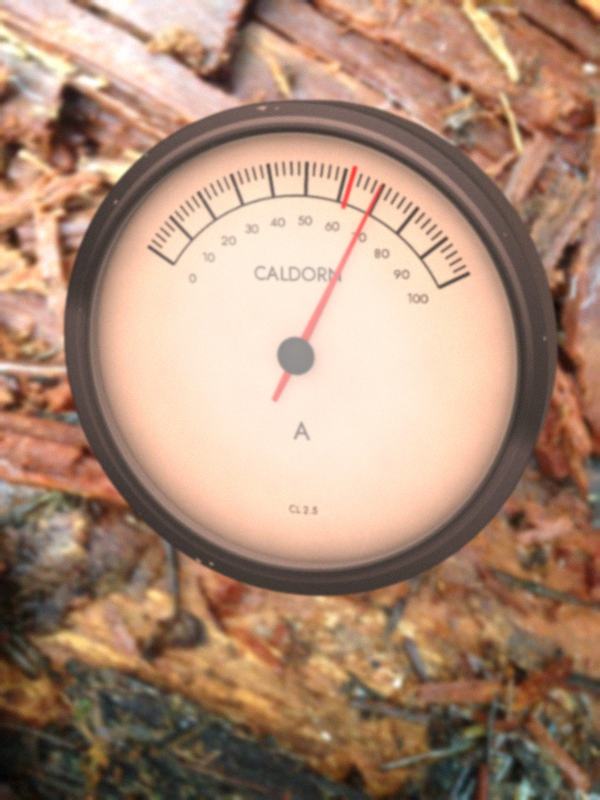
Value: 70 A
